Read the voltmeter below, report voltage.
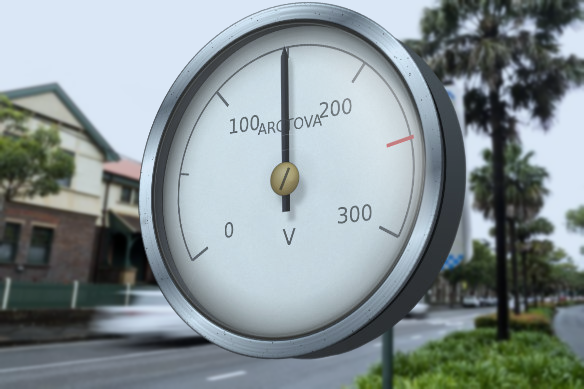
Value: 150 V
